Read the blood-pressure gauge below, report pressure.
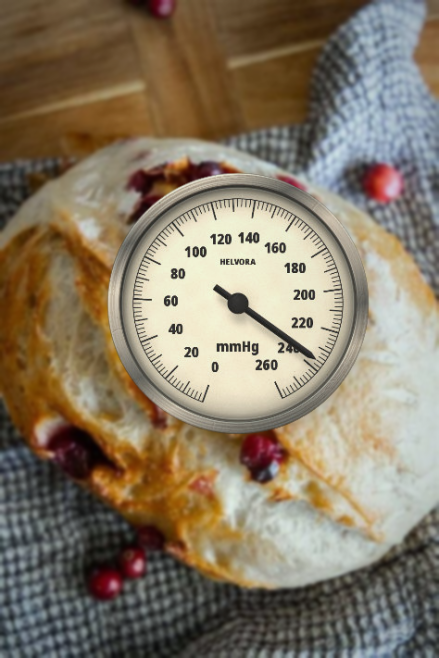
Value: 236 mmHg
